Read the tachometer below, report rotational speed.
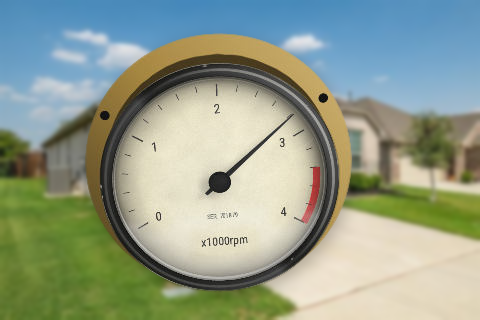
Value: 2800 rpm
